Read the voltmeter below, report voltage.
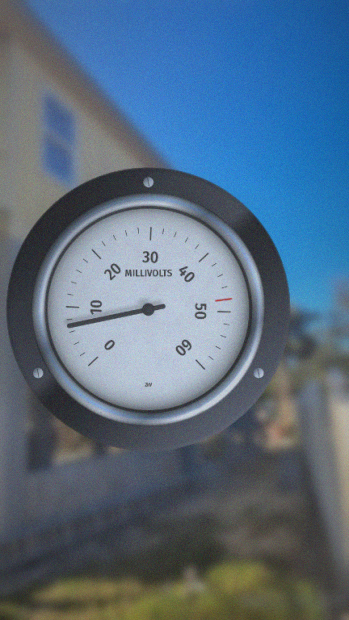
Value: 7 mV
